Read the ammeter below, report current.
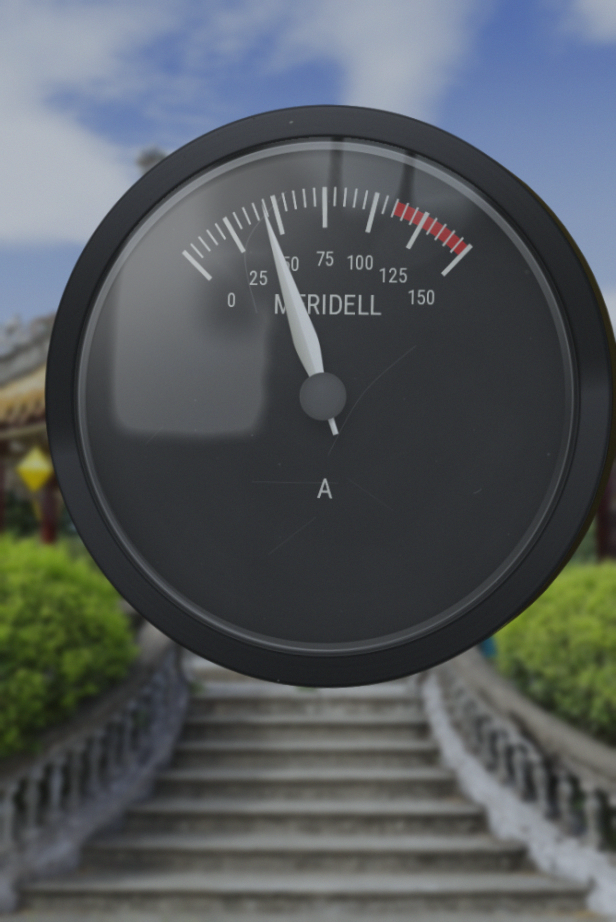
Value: 45 A
